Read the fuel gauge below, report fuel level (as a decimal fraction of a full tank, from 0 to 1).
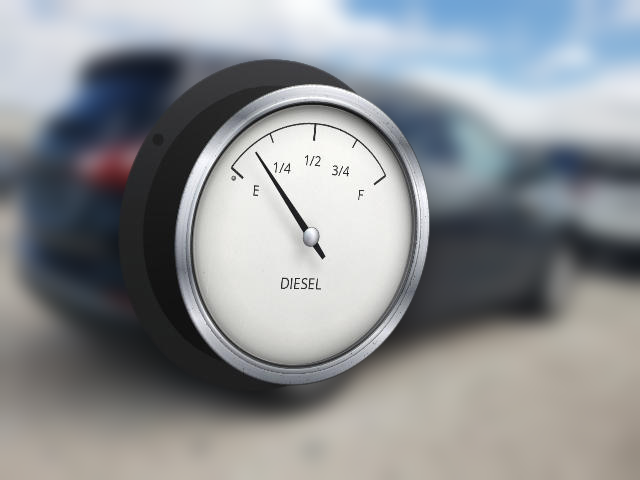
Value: 0.125
